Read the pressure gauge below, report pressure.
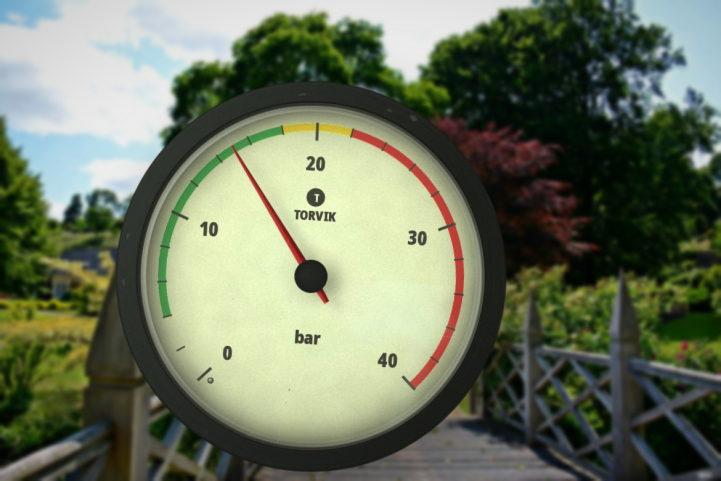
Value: 15 bar
